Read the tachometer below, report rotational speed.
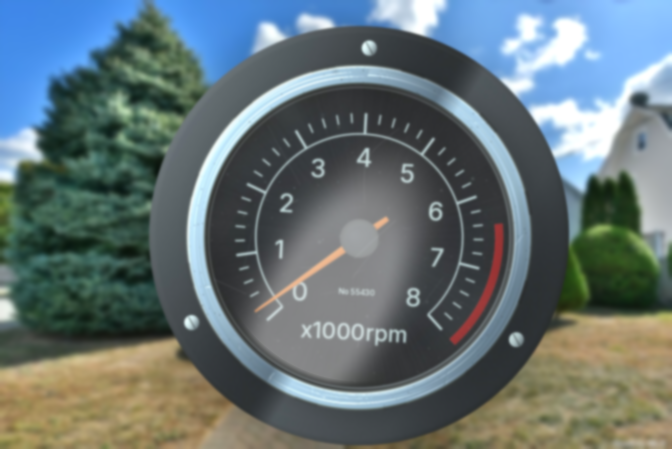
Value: 200 rpm
